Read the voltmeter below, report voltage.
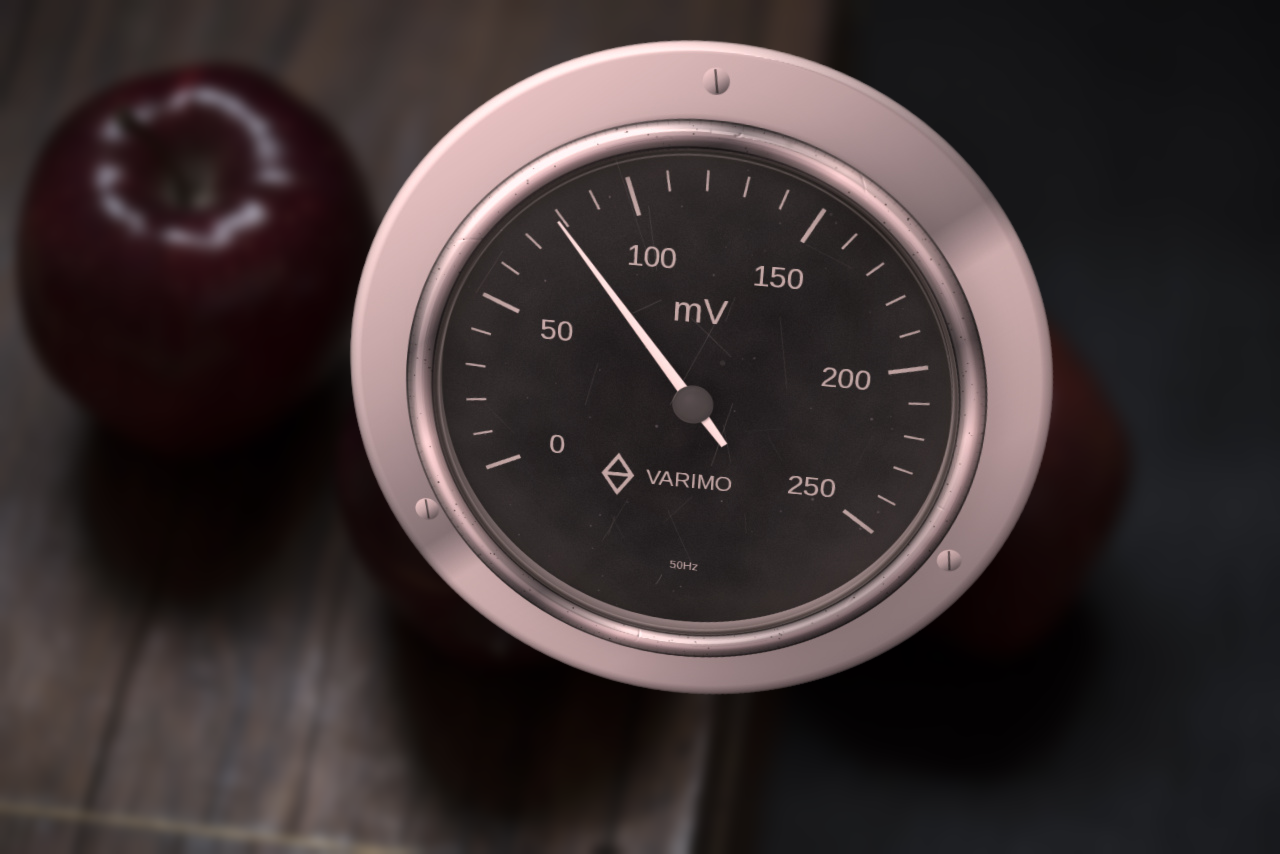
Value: 80 mV
